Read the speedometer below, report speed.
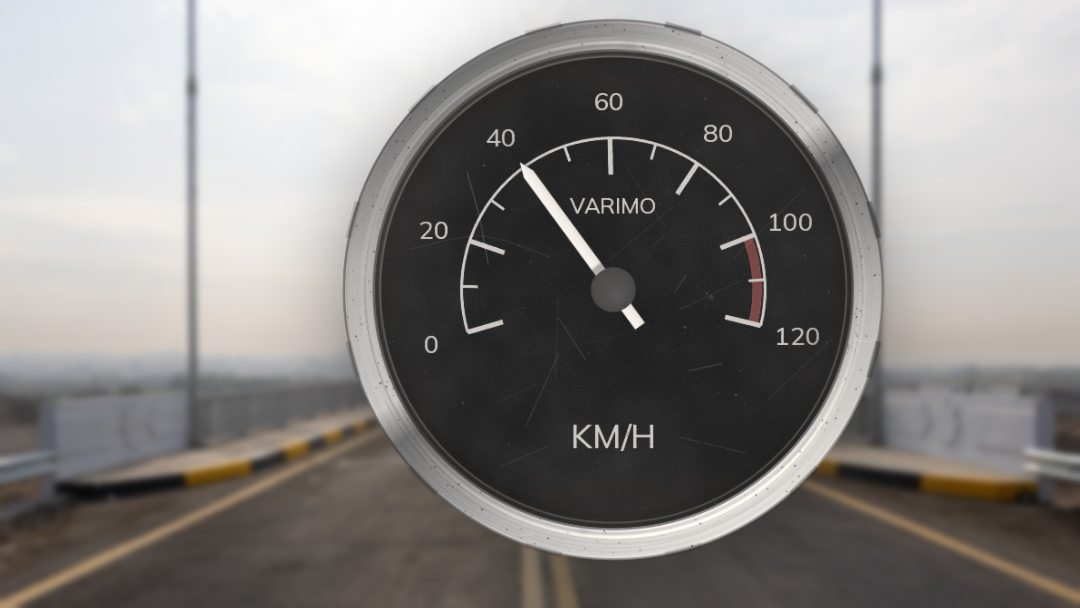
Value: 40 km/h
